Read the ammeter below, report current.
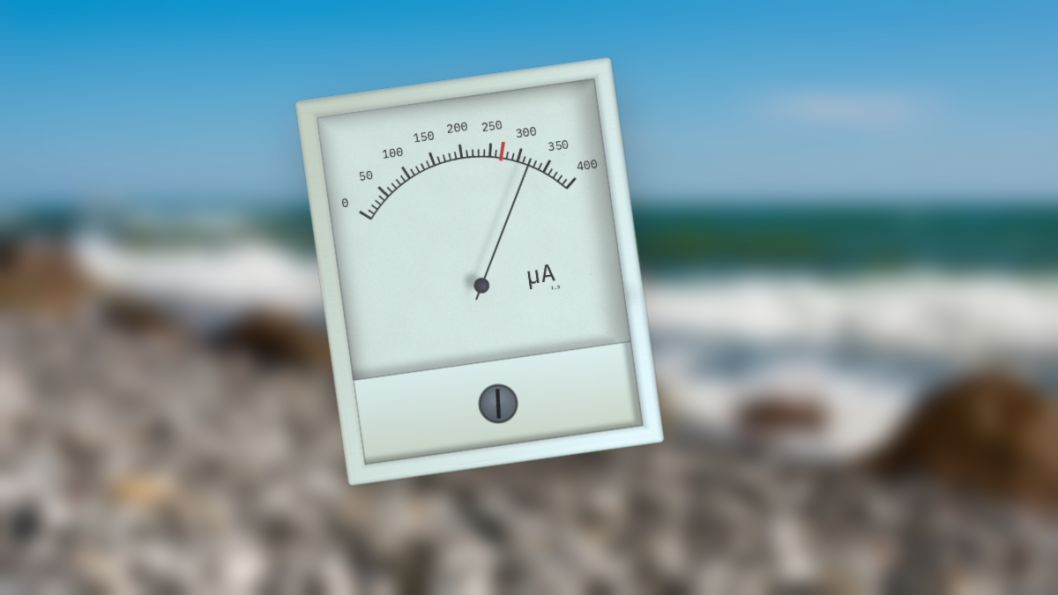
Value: 320 µA
